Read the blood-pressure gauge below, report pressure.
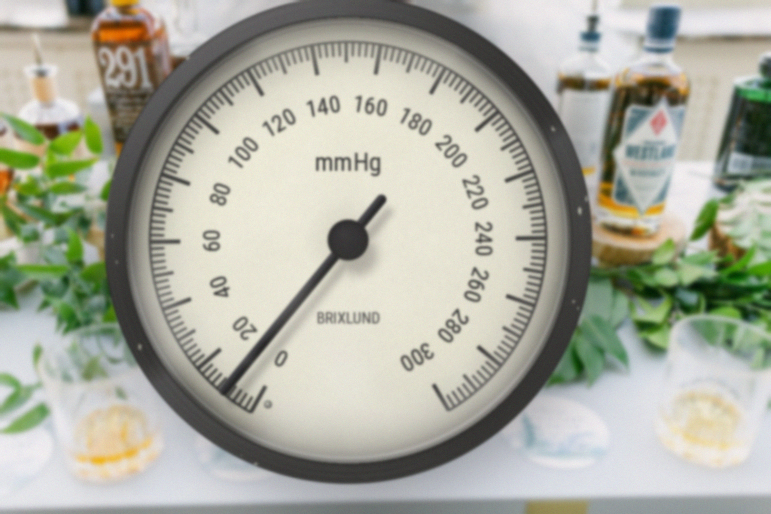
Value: 10 mmHg
